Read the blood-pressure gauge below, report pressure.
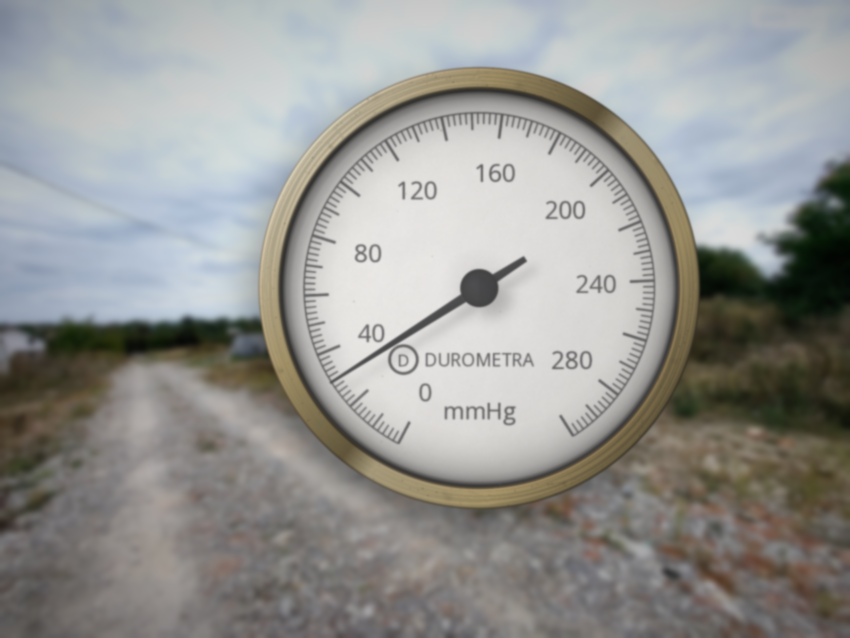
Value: 30 mmHg
